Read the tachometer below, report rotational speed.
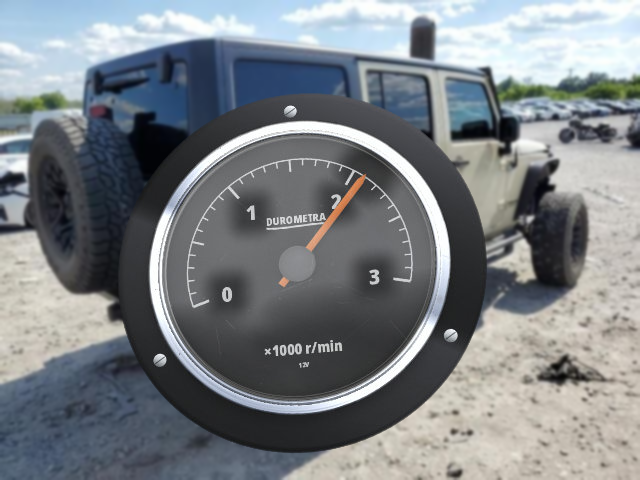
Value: 2100 rpm
